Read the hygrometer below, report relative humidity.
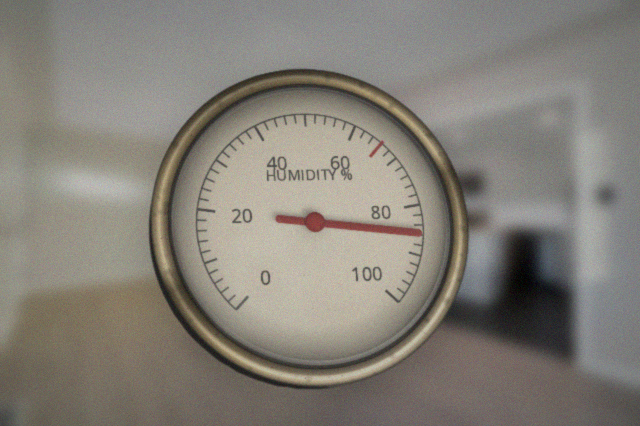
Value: 86 %
